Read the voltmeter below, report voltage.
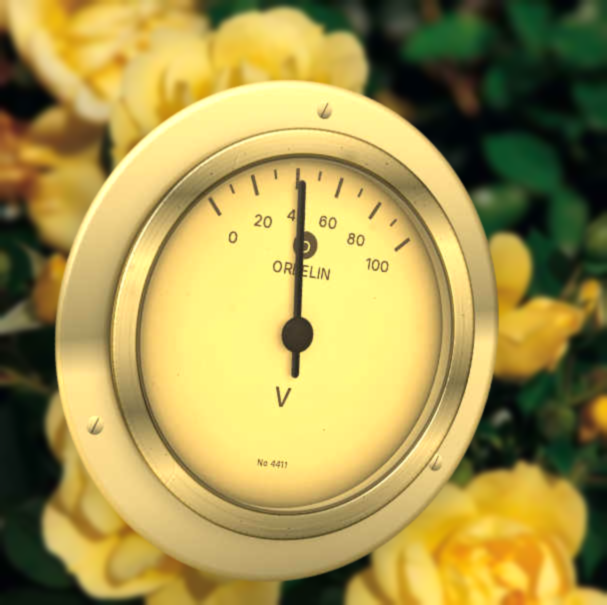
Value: 40 V
